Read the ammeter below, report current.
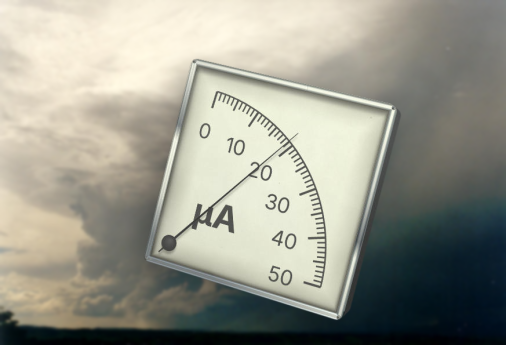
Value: 19 µA
